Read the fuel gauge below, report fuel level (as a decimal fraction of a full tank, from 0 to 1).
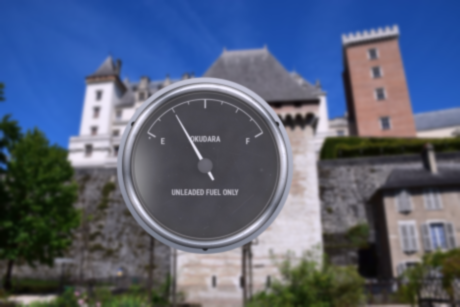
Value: 0.25
